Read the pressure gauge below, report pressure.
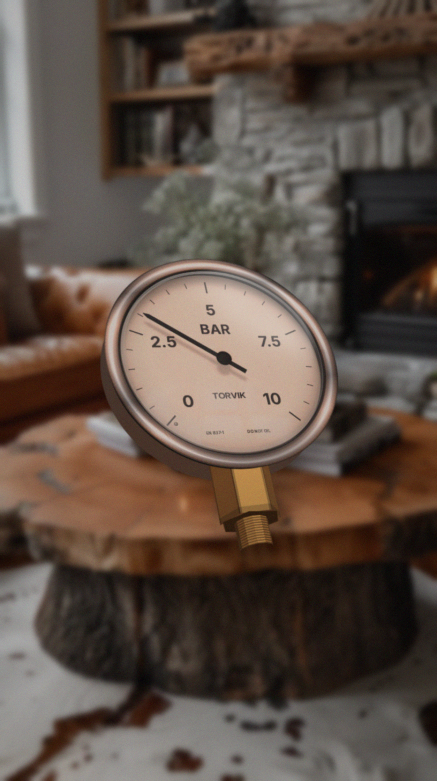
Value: 3 bar
